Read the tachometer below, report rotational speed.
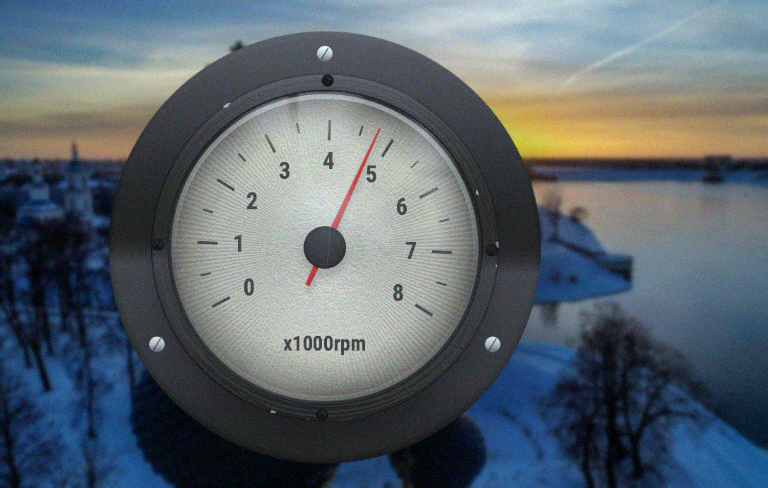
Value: 4750 rpm
